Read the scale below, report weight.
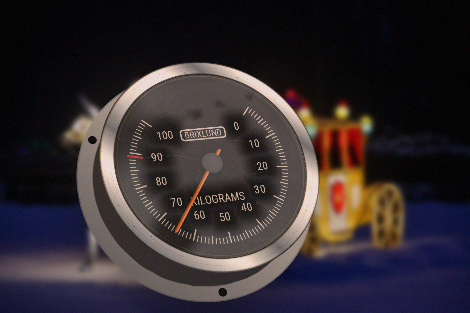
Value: 65 kg
